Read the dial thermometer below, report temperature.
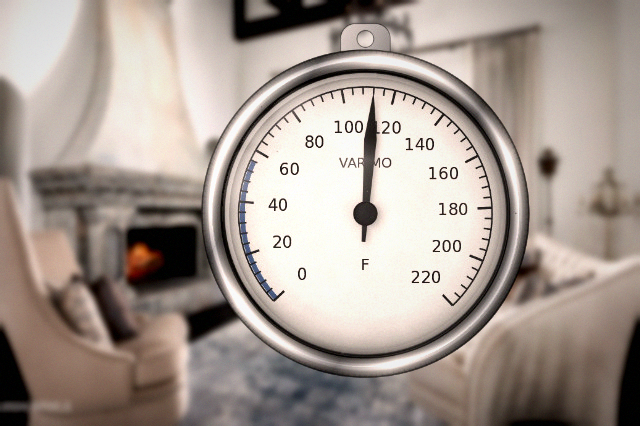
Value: 112 °F
